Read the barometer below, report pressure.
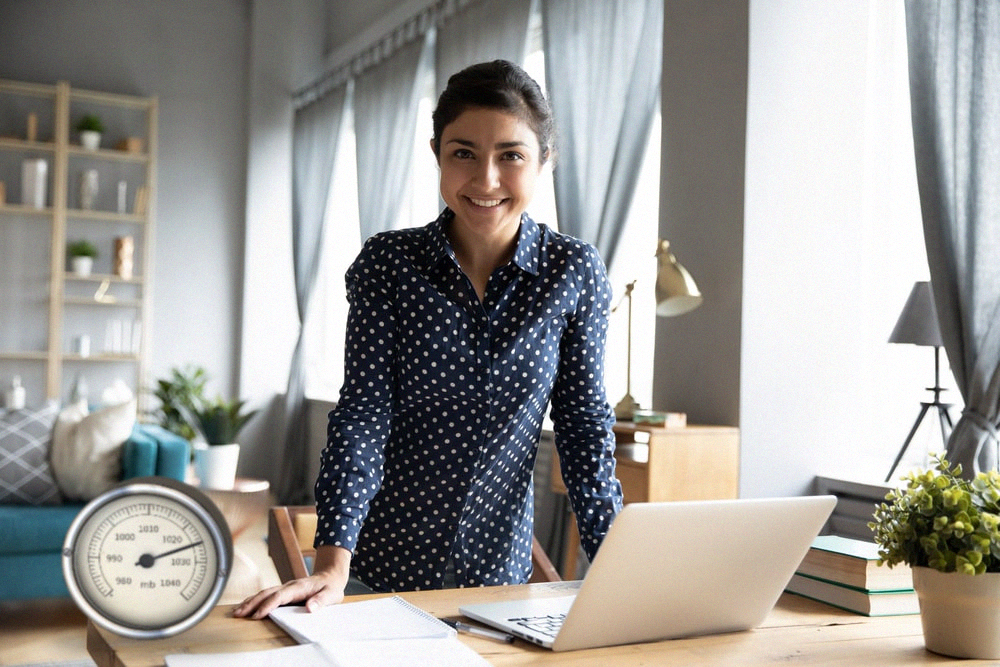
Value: 1025 mbar
